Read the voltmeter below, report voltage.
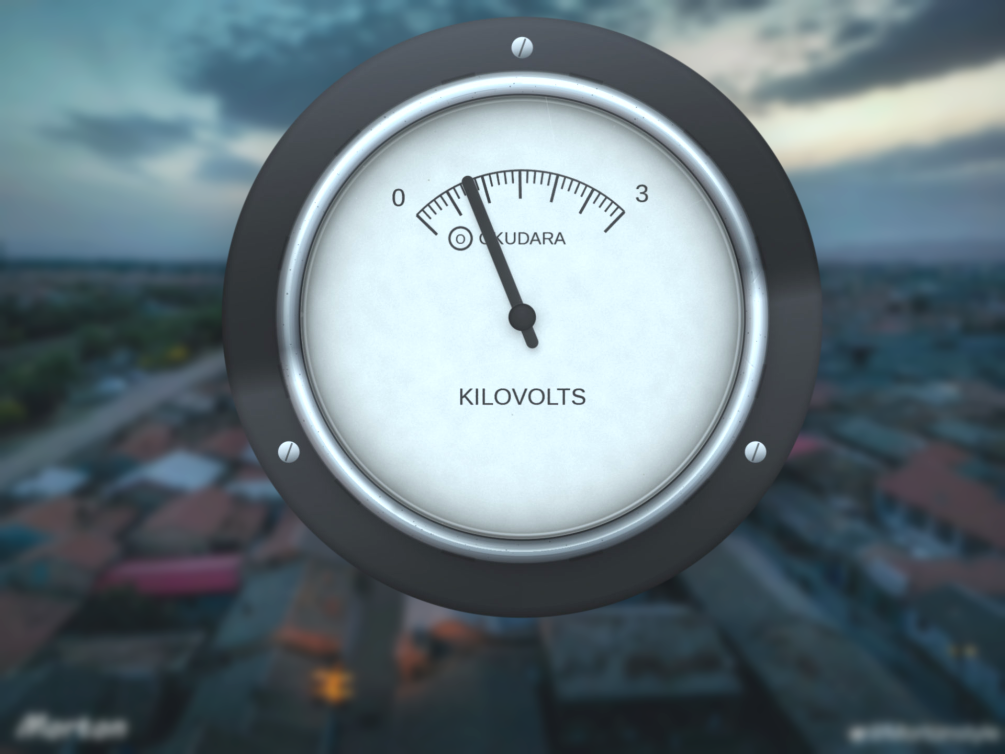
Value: 0.8 kV
